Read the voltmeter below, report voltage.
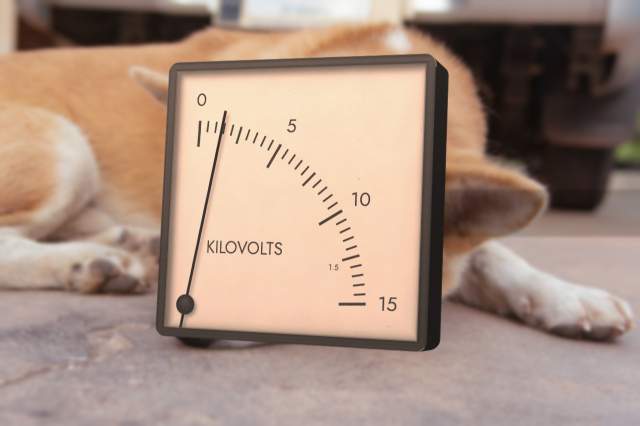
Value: 1.5 kV
